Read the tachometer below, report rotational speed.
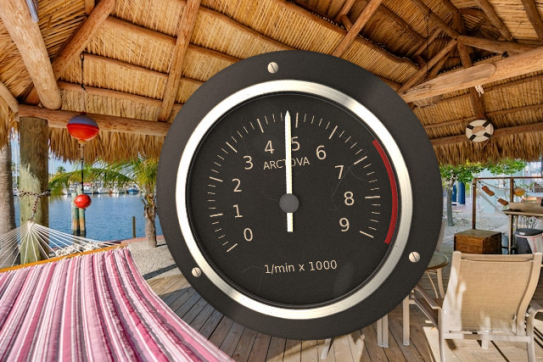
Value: 4800 rpm
